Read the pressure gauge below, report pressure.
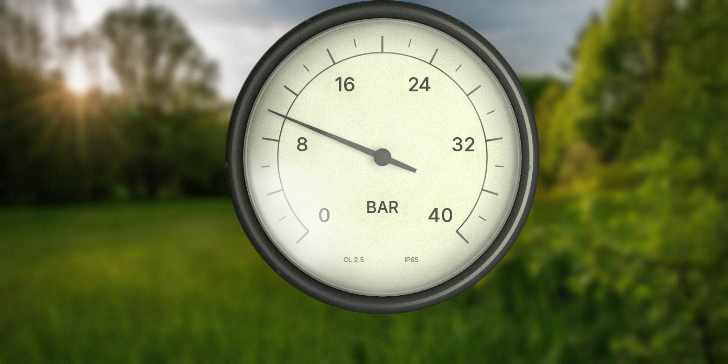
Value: 10 bar
